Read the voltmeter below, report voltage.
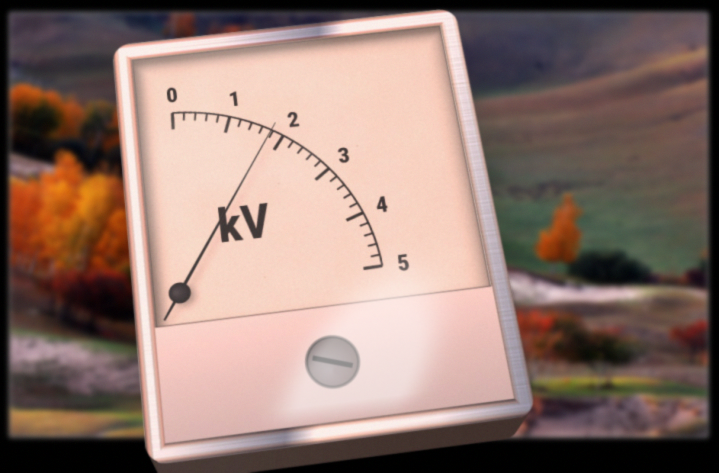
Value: 1.8 kV
